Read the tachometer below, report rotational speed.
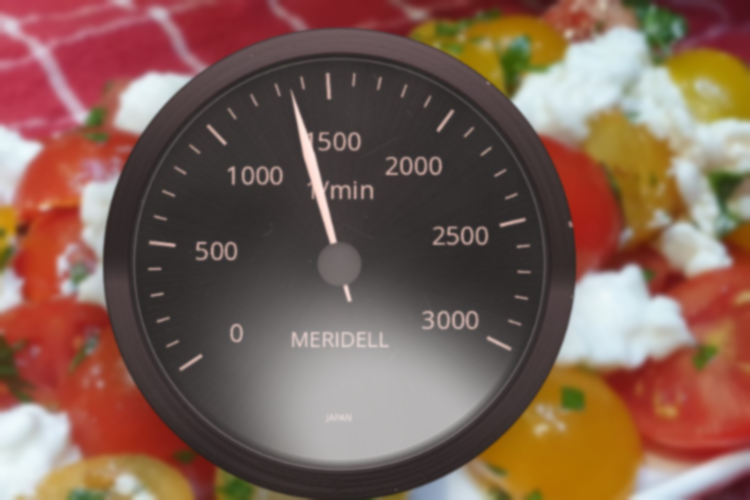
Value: 1350 rpm
